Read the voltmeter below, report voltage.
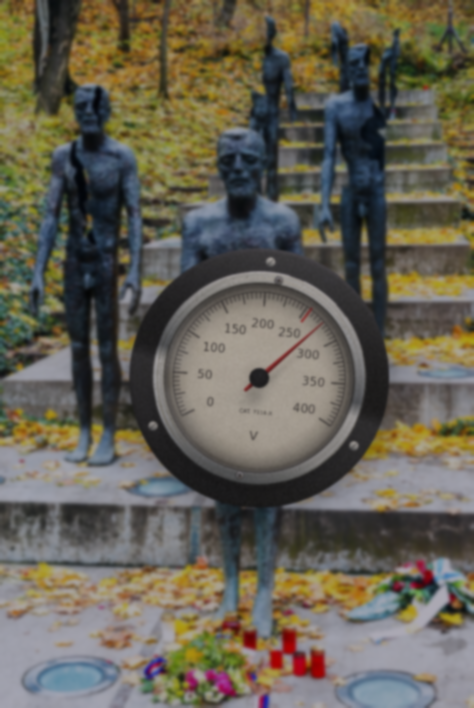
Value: 275 V
